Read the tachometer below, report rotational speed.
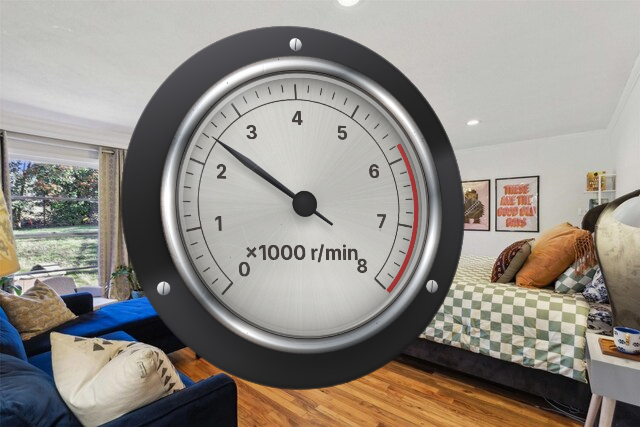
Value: 2400 rpm
